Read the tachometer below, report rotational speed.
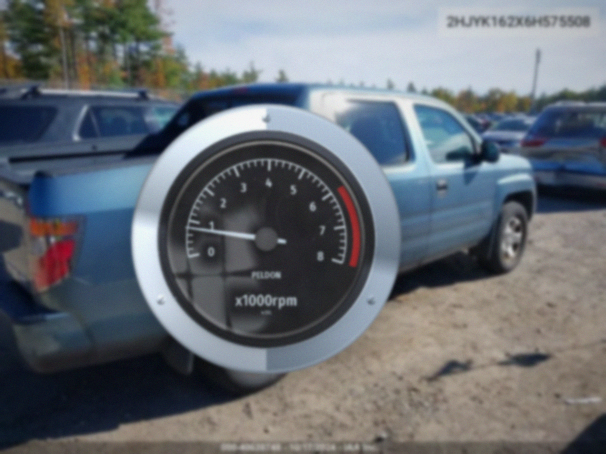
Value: 800 rpm
